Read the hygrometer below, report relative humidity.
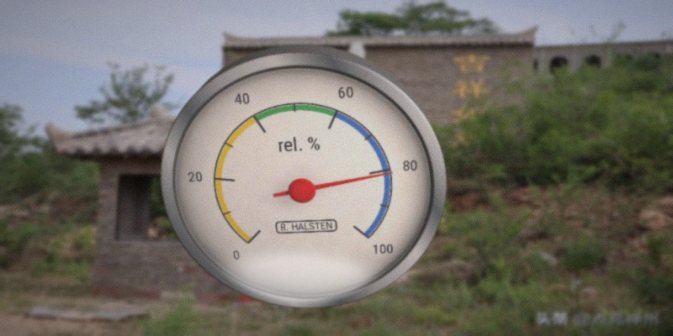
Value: 80 %
